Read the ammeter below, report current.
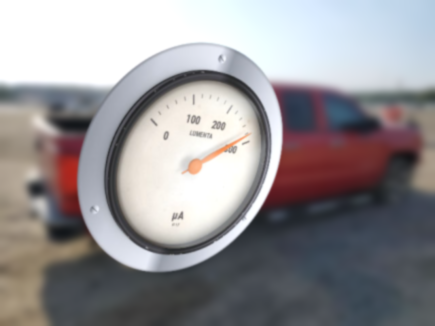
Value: 280 µA
